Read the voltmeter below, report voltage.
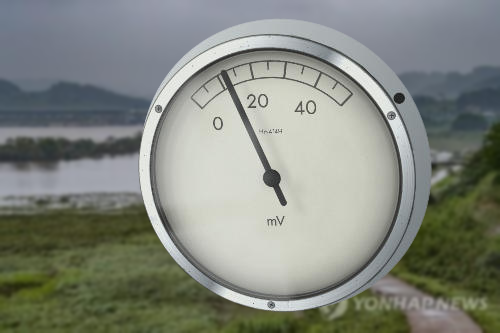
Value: 12.5 mV
